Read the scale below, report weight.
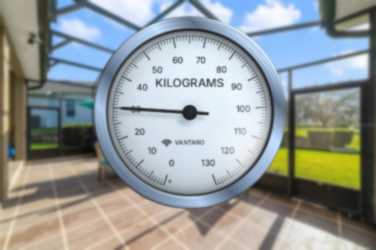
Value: 30 kg
